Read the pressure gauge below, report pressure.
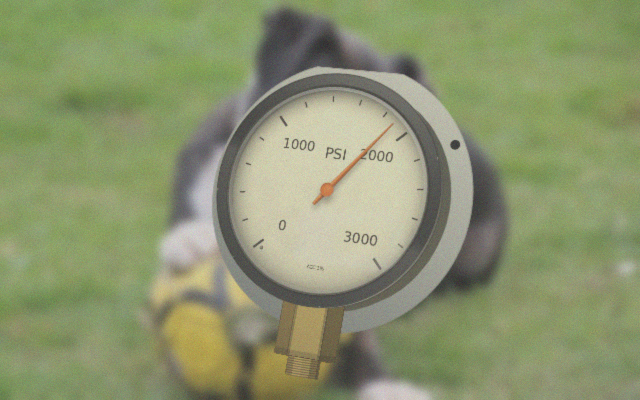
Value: 1900 psi
